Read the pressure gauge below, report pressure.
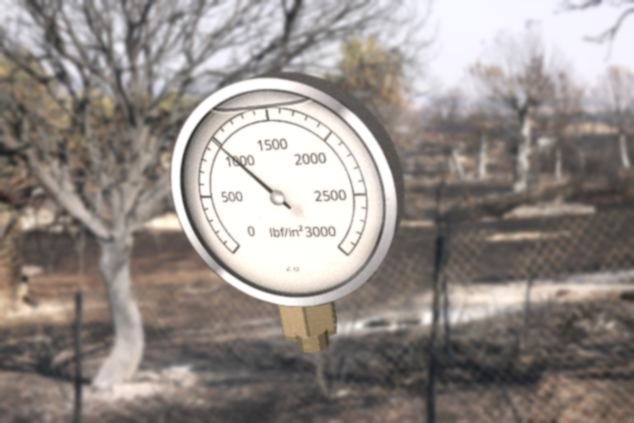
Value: 1000 psi
